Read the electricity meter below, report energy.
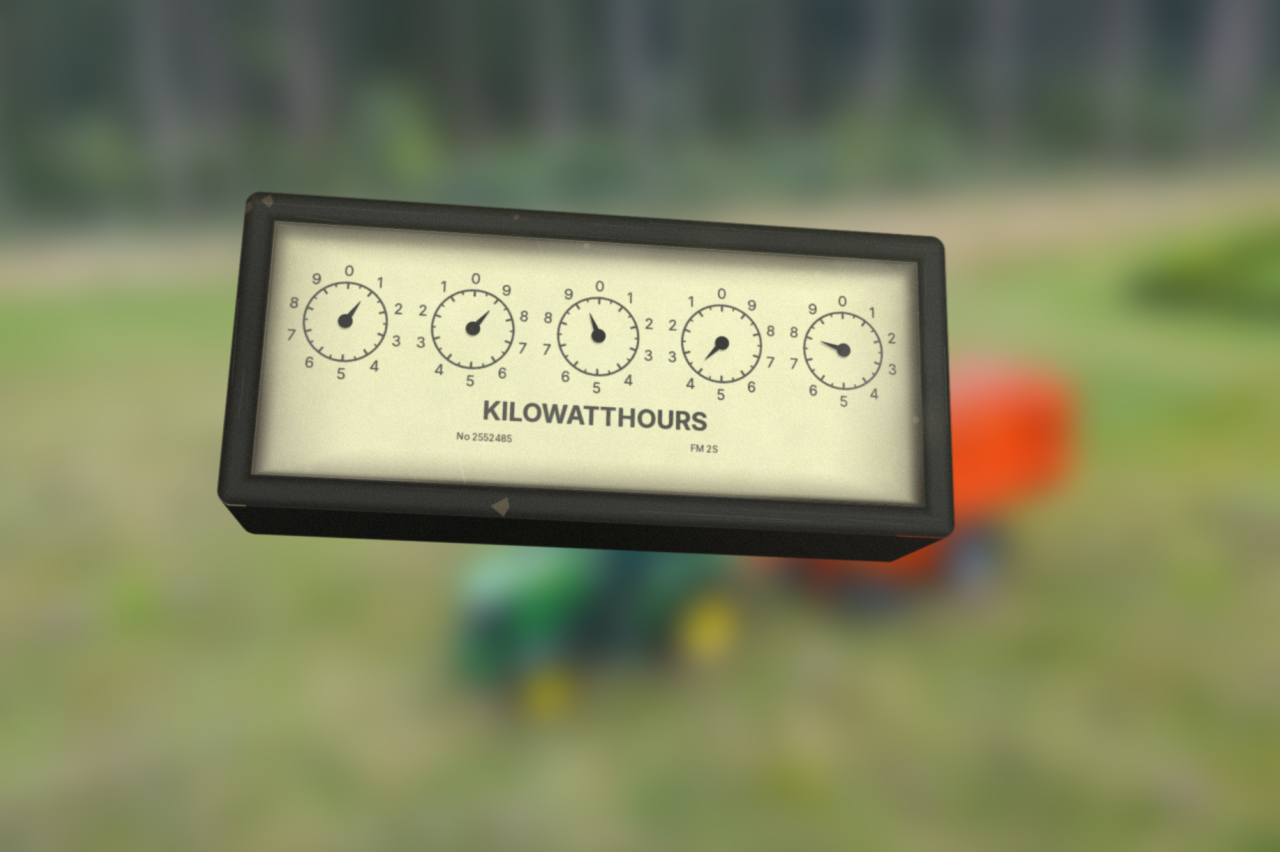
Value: 8938 kWh
